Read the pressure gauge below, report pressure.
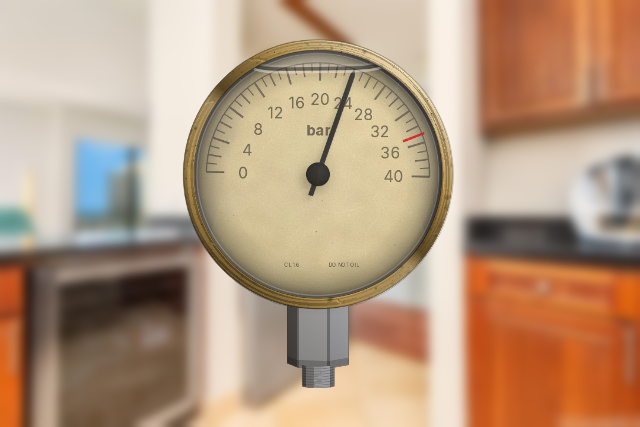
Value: 24 bar
